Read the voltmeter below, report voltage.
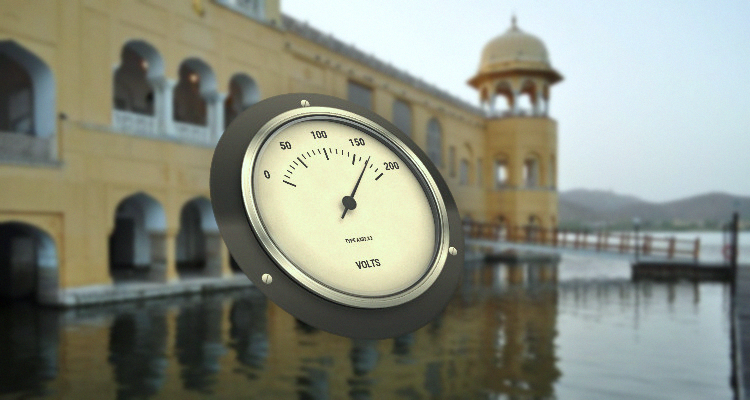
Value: 170 V
